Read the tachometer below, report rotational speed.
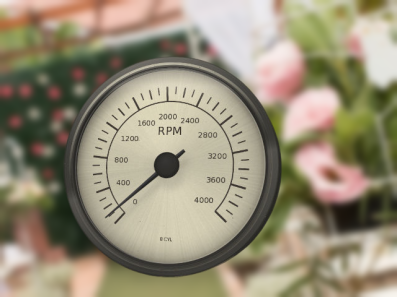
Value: 100 rpm
